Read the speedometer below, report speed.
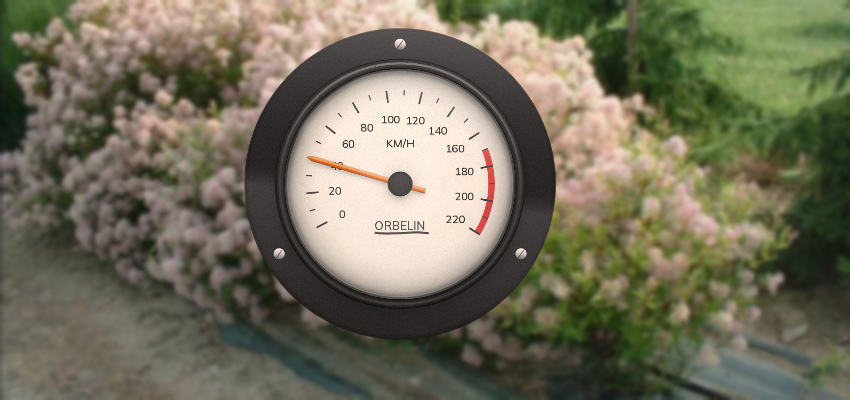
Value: 40 km/h
